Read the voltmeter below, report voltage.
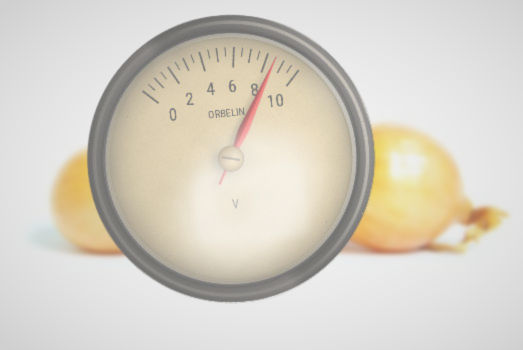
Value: 8.5 V
